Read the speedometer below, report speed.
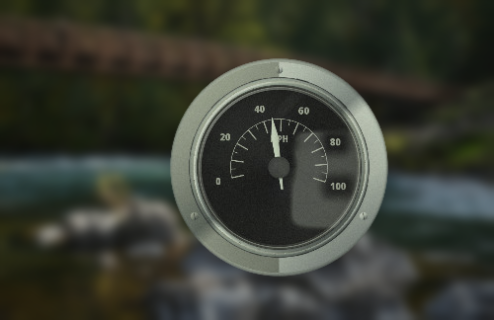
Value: 45 mph
